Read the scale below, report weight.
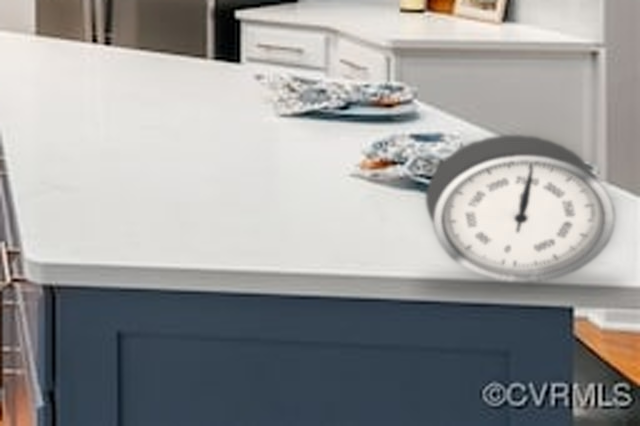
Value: 2500 g
